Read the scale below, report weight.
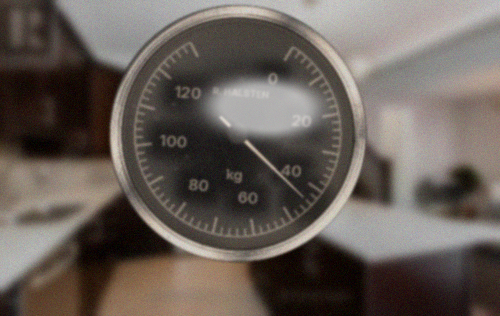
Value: 44 kg
